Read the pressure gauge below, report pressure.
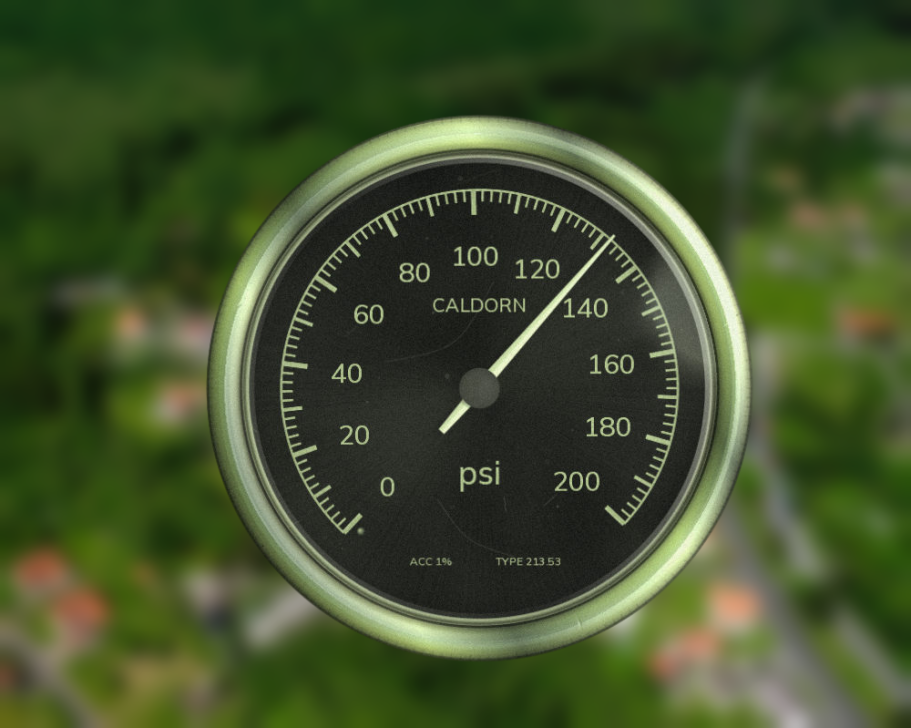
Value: 132 psi
